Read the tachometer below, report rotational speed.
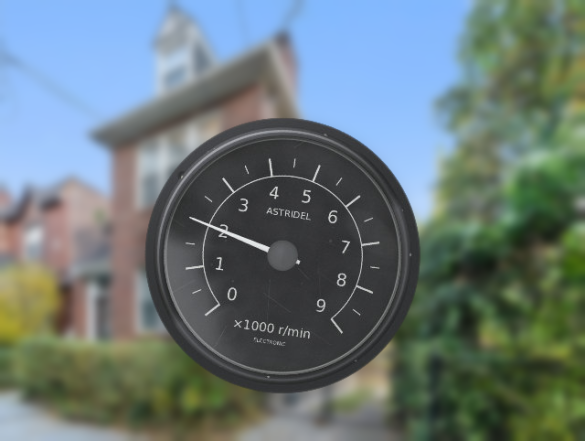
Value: 2000 rpm
